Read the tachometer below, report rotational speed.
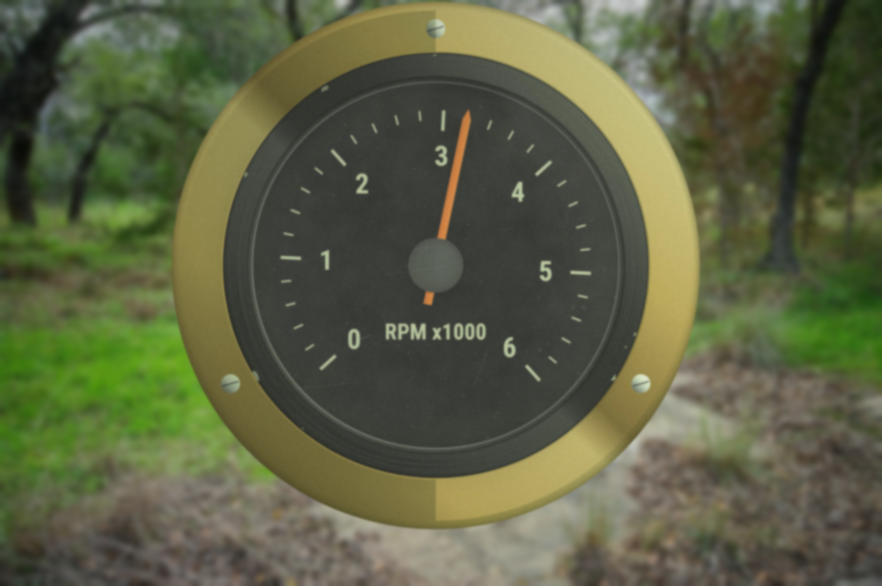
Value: 3200 rpm
